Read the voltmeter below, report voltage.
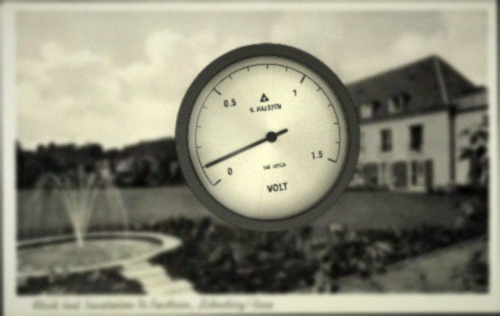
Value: 0.1 V
